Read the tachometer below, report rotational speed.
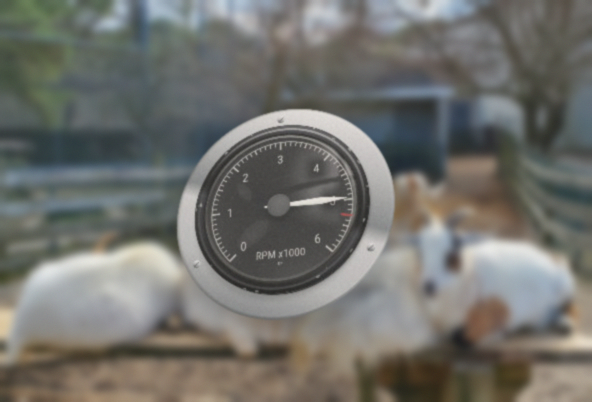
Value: 5000 rpm
